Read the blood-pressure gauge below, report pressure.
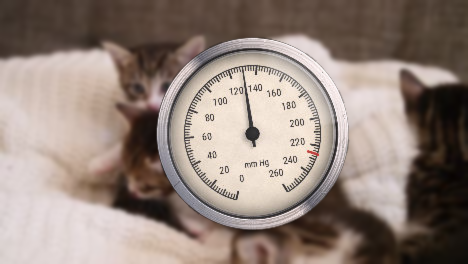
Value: 130 mmHg
